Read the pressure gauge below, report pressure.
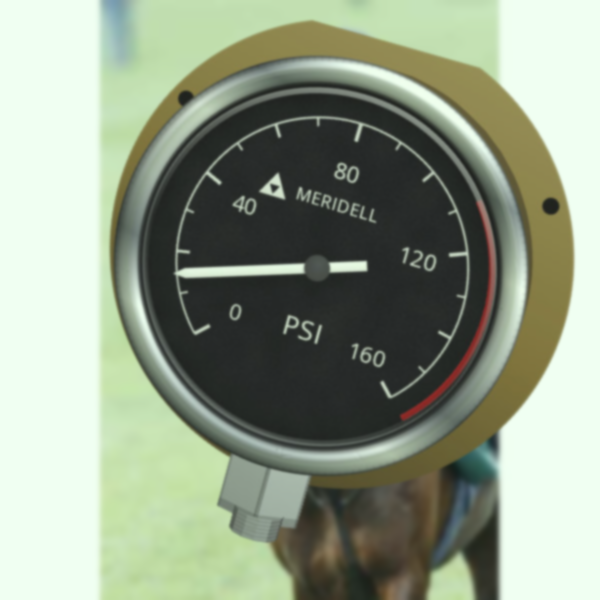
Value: 15 psi
